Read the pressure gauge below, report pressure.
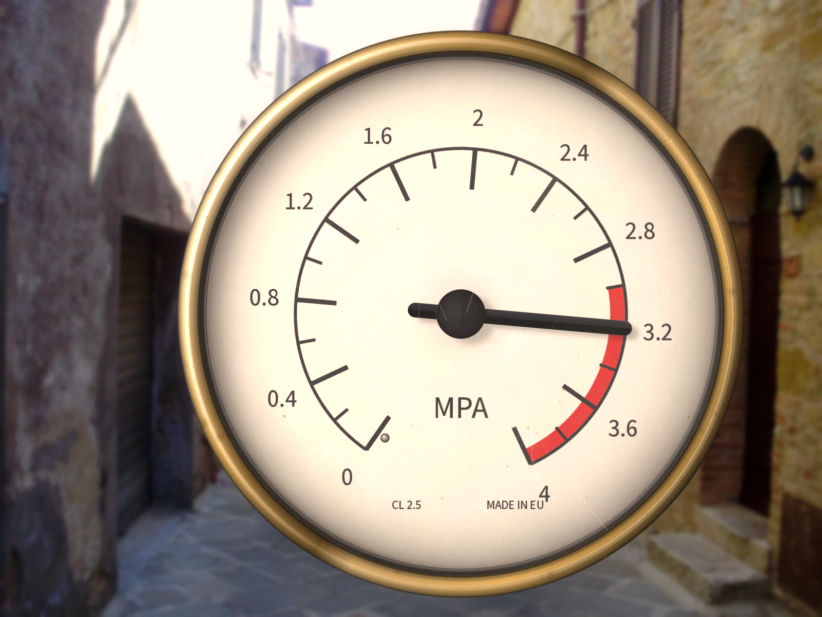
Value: 3.2 MPa
